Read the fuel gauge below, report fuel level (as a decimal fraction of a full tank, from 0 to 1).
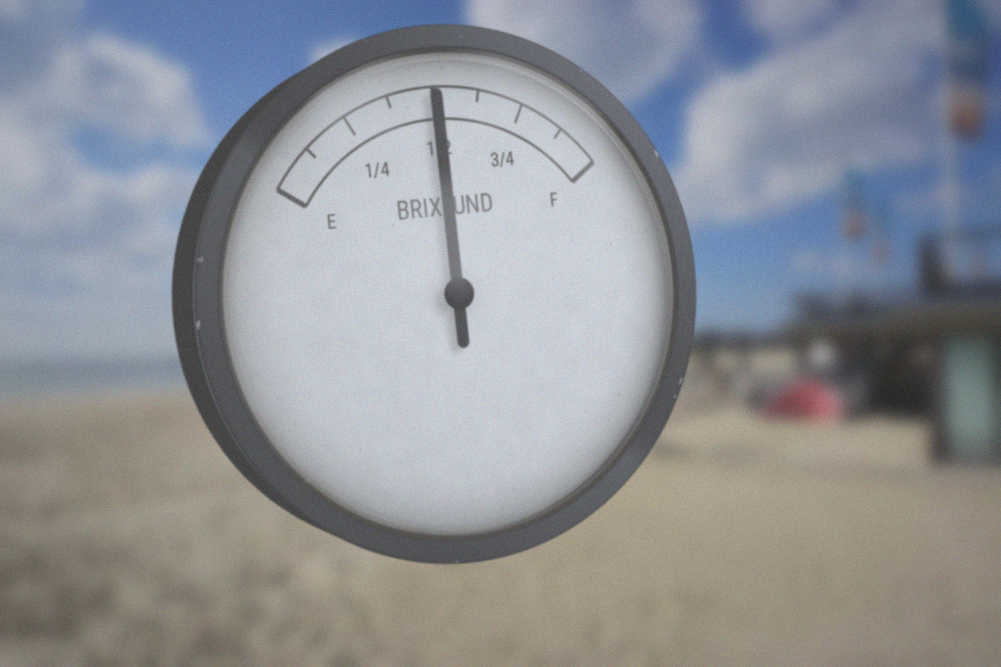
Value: 0.5
